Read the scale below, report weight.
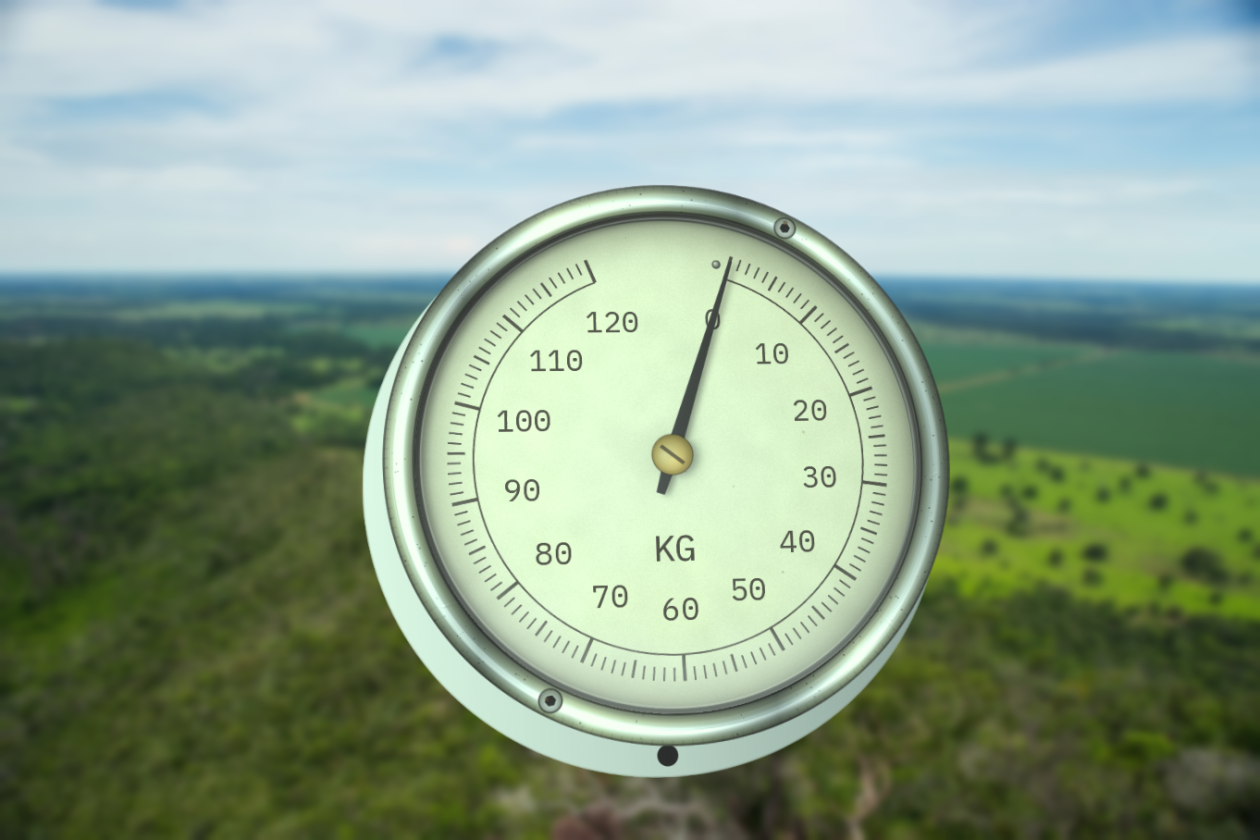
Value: 0 kg
